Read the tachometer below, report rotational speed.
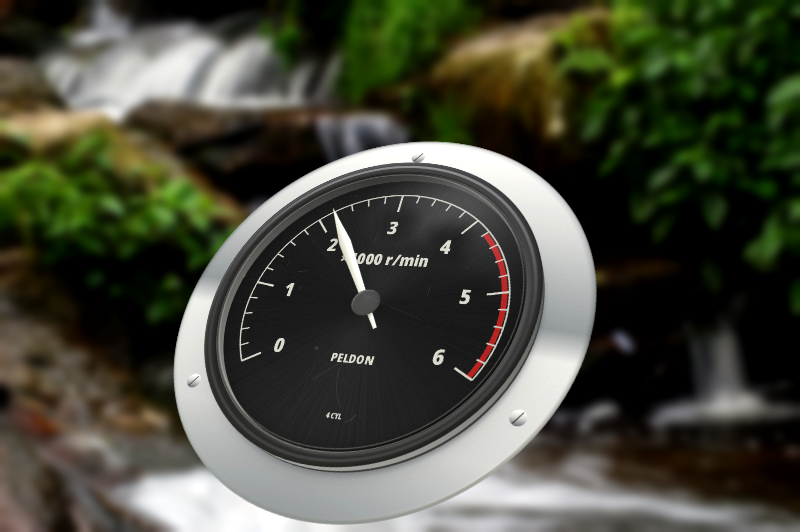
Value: 2200 rpm
